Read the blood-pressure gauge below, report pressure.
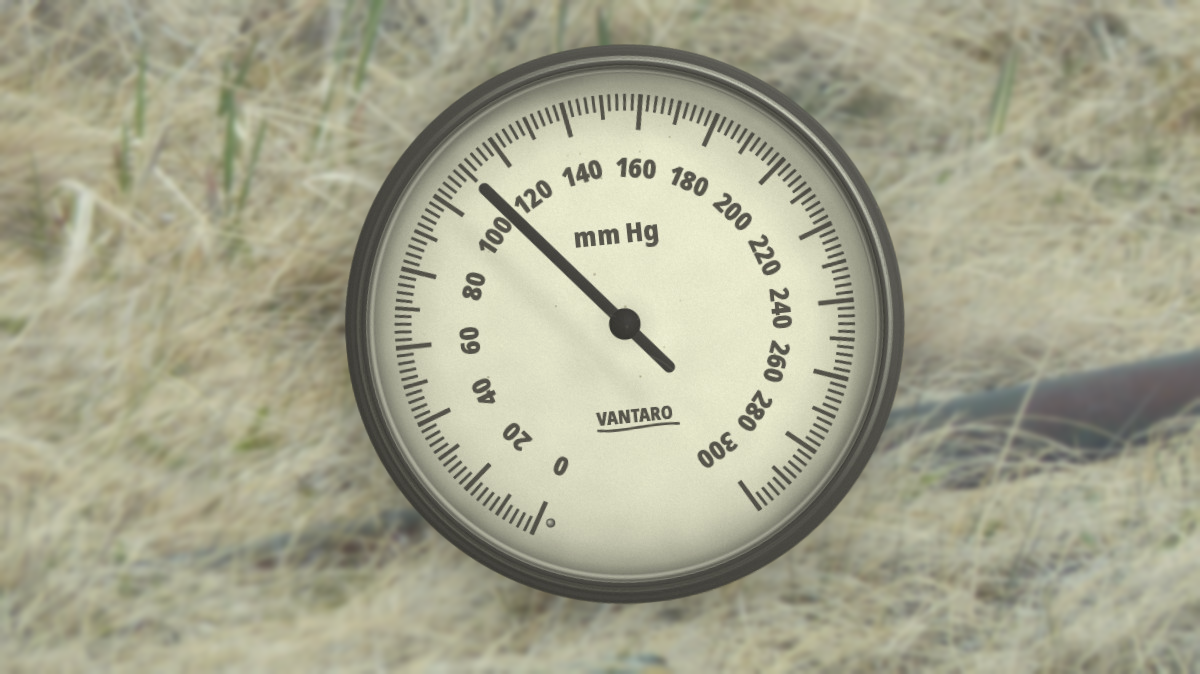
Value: 110 mmHg
